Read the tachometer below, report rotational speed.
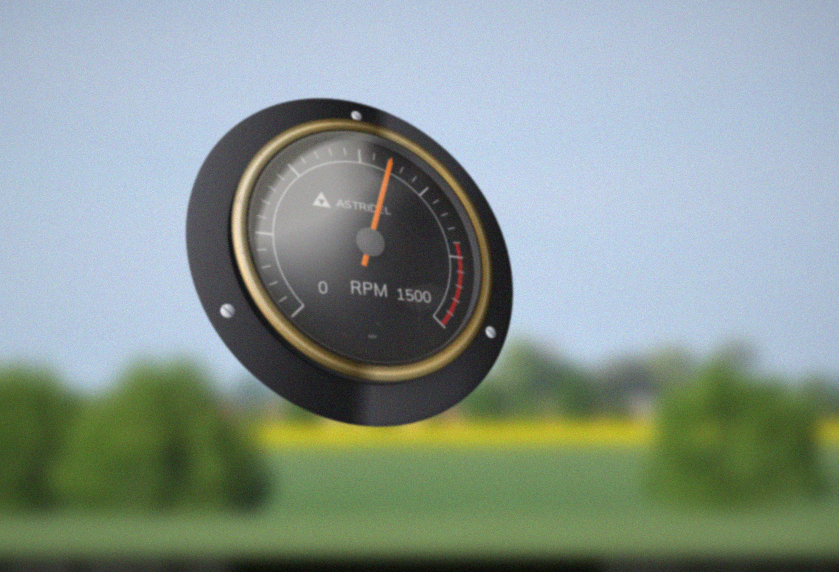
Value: 850 rpm
